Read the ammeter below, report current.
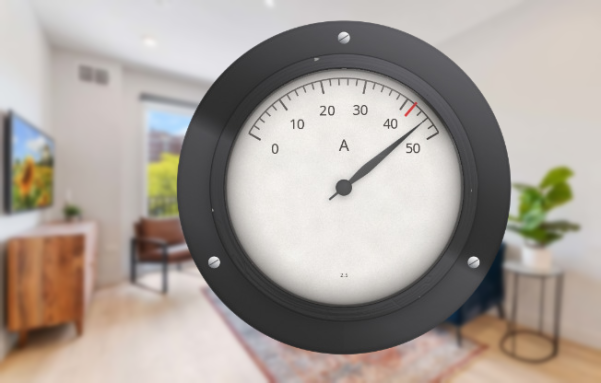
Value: 46 A
